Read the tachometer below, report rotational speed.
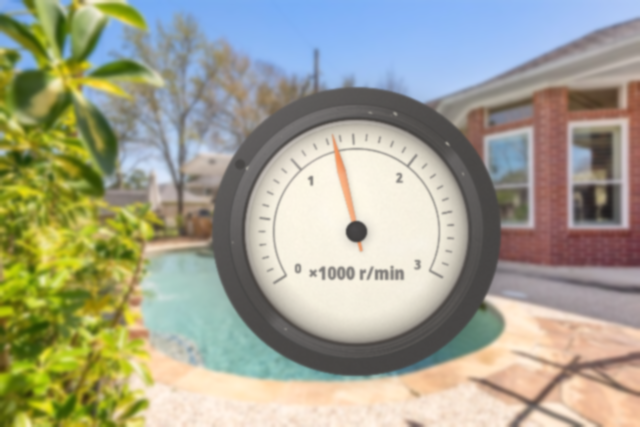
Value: 1350 rpm
